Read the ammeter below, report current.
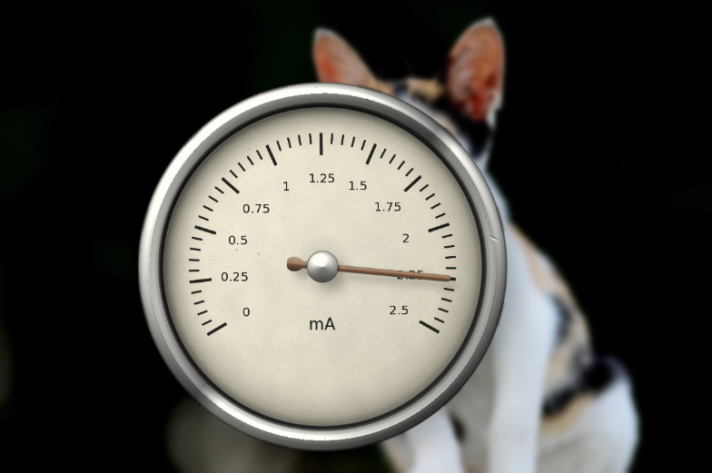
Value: 2.25 mA
